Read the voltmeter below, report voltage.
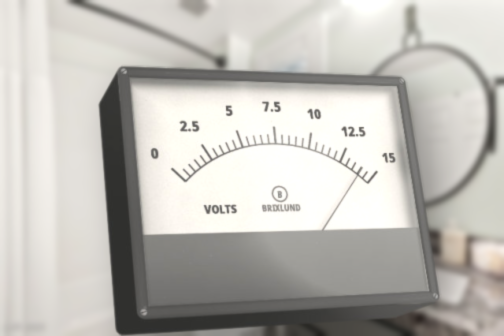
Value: 14 V
